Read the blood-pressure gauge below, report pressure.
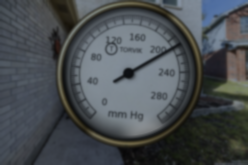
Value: 210 mmHg
